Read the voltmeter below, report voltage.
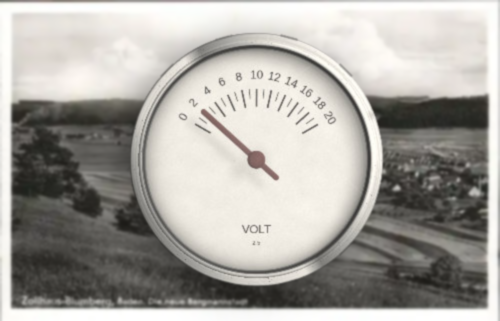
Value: 2 V
